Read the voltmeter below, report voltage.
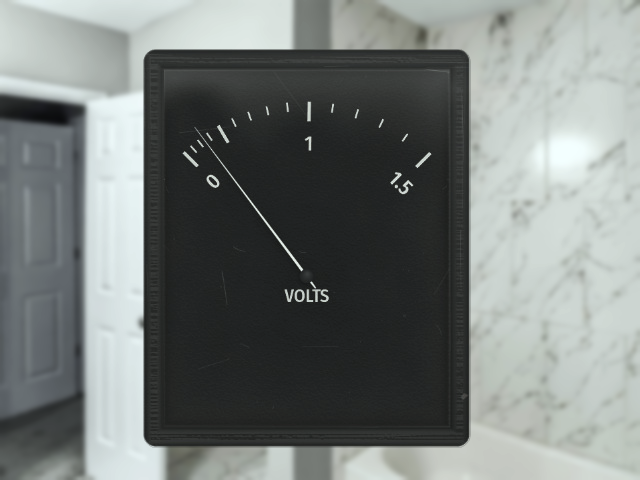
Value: 0.35 V
